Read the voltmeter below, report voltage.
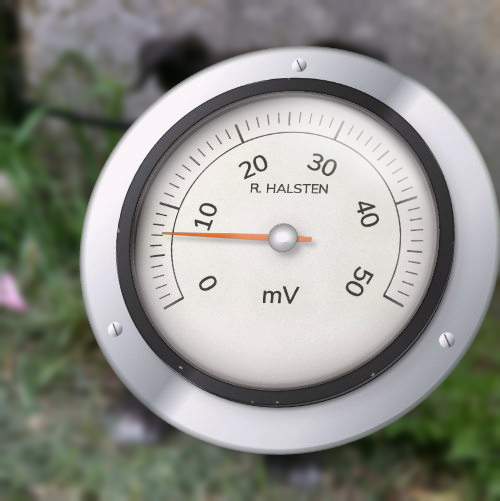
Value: 7 mV
